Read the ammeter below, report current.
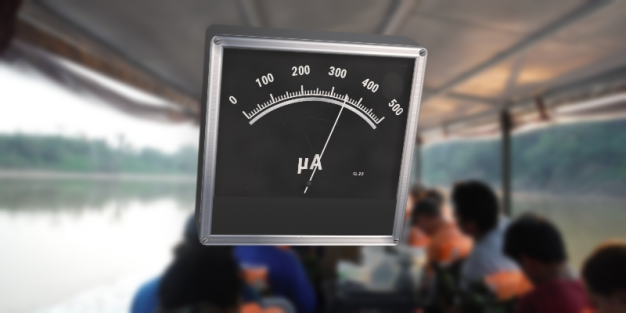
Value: 350 µA
